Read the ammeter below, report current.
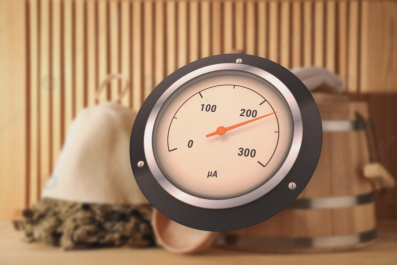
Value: 225 µA
